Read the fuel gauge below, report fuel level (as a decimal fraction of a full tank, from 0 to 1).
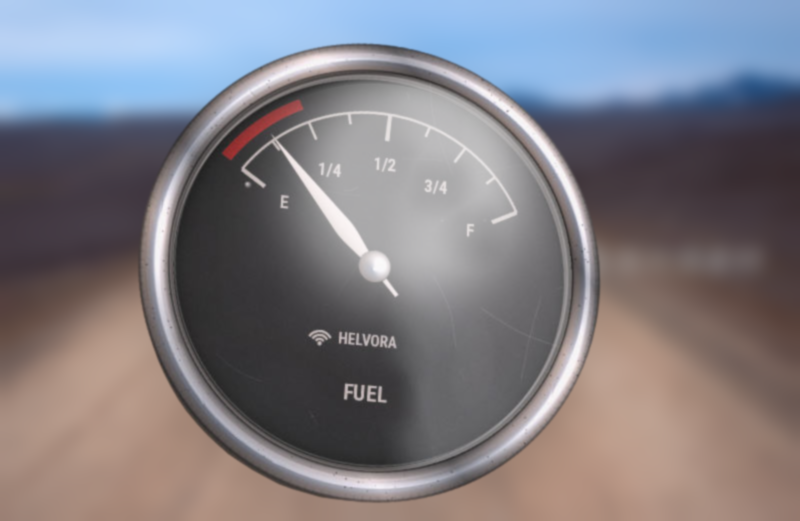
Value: 0.125
